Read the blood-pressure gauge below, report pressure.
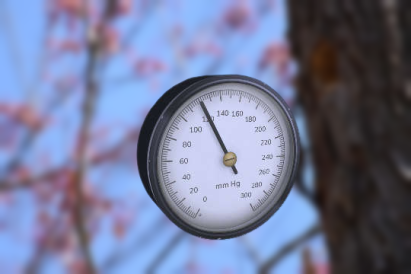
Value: 120 mmHg
